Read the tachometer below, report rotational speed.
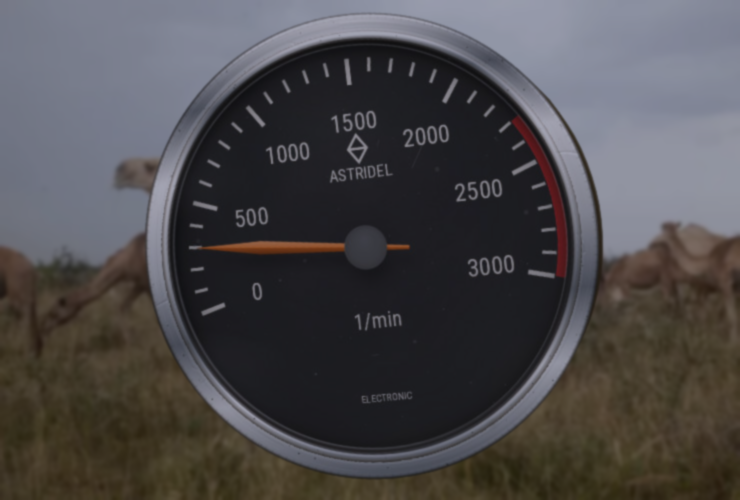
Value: 300 rpm
